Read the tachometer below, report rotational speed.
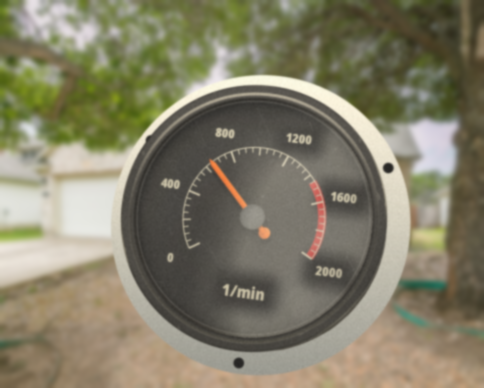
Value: 650 rpm
